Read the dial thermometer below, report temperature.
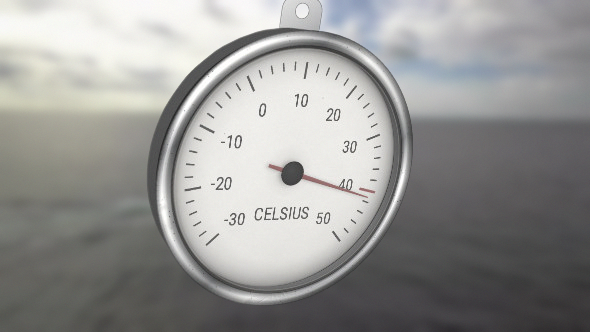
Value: 41 °C
